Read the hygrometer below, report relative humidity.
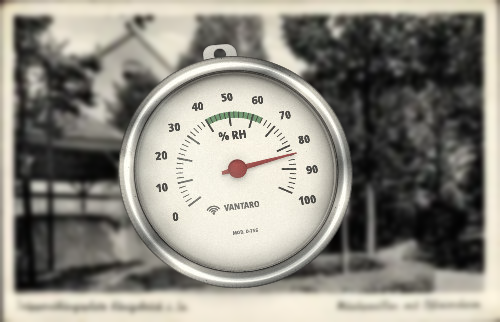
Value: 84 %
